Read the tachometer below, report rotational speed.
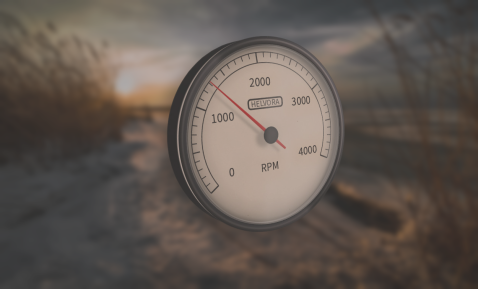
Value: 1300 rpm
